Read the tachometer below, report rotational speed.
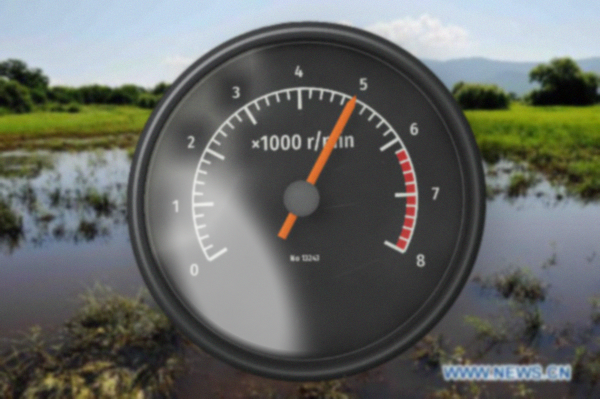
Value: 5000 rpm
